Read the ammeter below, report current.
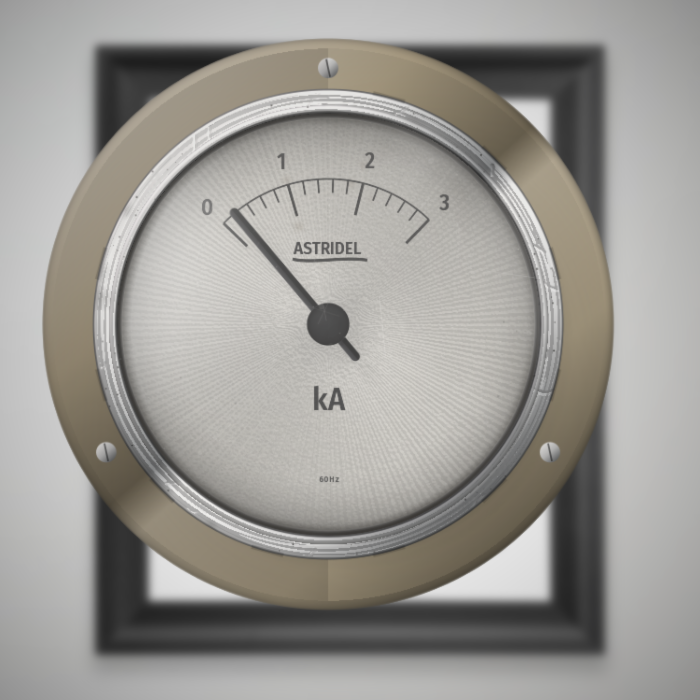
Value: 0.2 kA
